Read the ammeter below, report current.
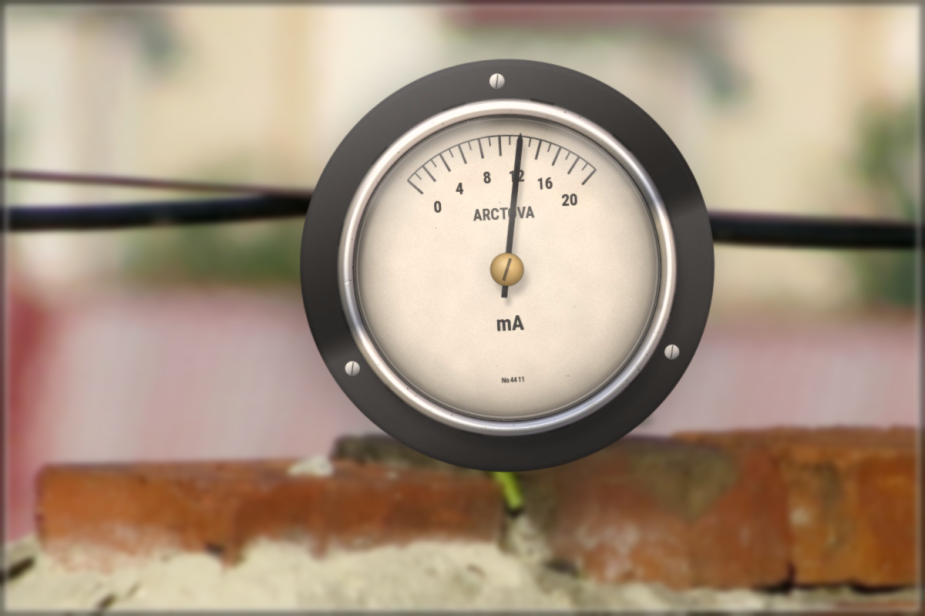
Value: 12 mA
